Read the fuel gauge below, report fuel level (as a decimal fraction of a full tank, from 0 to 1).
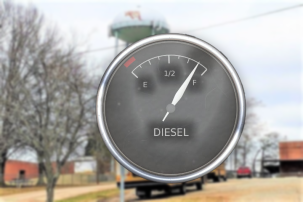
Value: 0.875
